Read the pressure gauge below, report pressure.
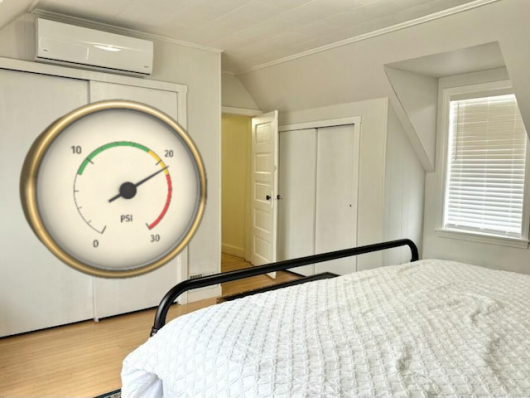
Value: 21 psi
